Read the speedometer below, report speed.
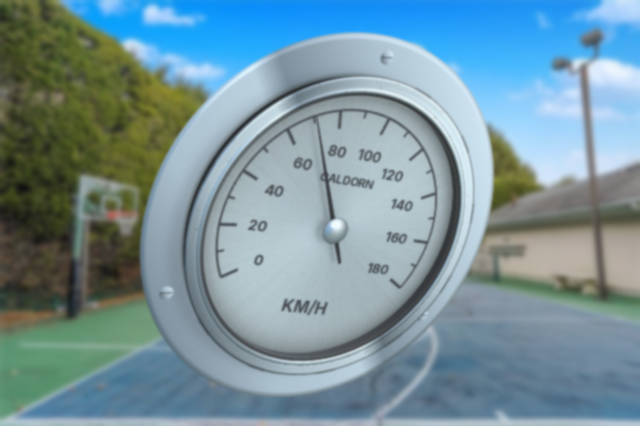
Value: 70 km/h
